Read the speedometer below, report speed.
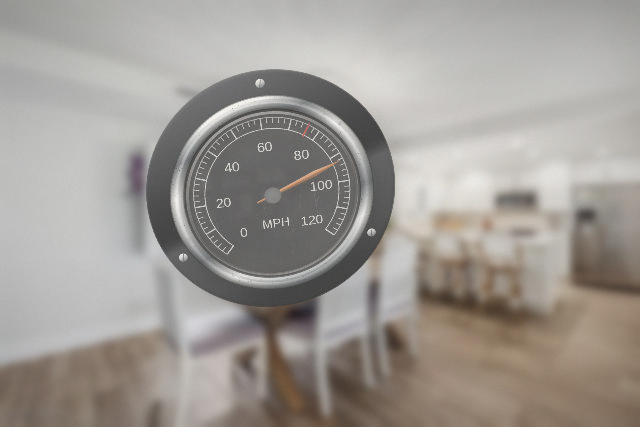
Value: 92 mph
